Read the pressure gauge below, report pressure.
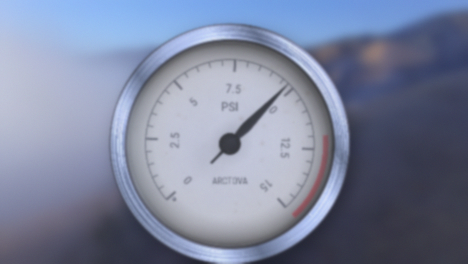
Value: 9.75 psi
